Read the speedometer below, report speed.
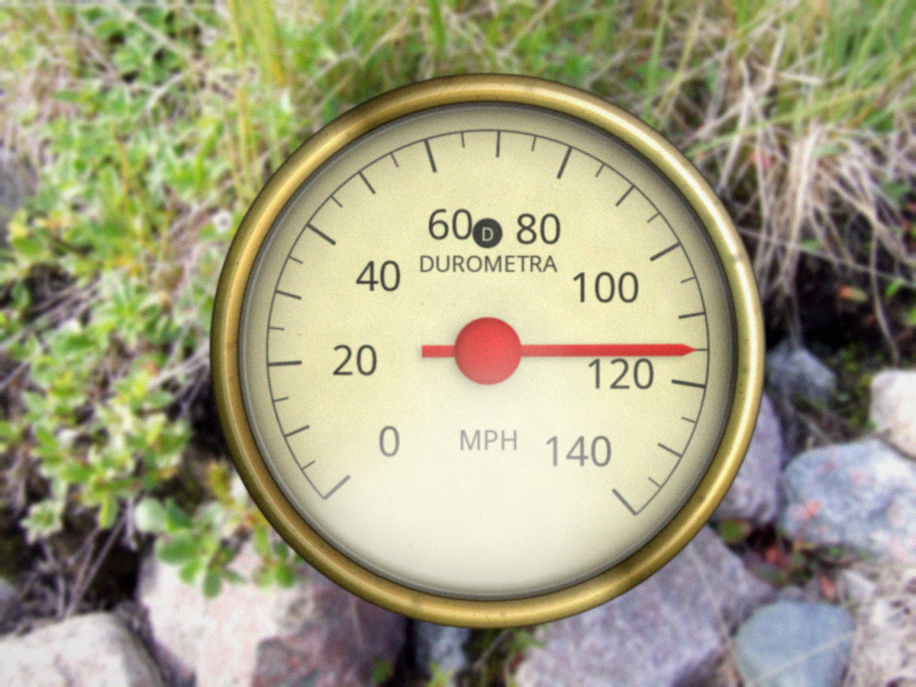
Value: 115 mph
